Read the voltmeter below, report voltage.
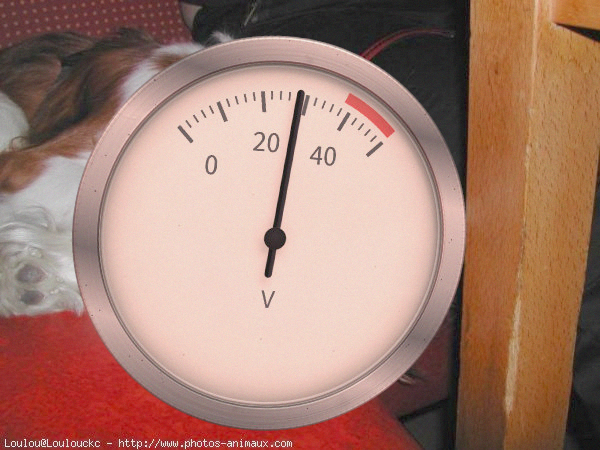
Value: 28 V
